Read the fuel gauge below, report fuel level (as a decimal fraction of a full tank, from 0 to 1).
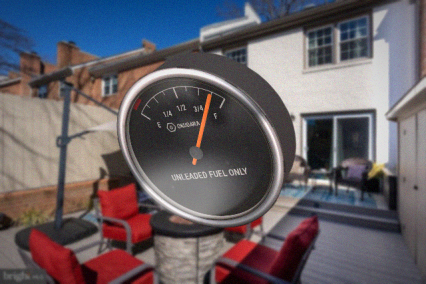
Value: 0.875
